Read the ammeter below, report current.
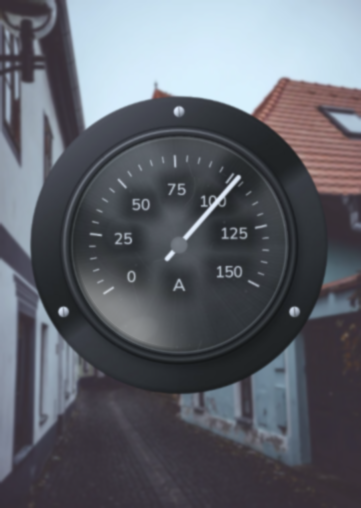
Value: 102.5 A
